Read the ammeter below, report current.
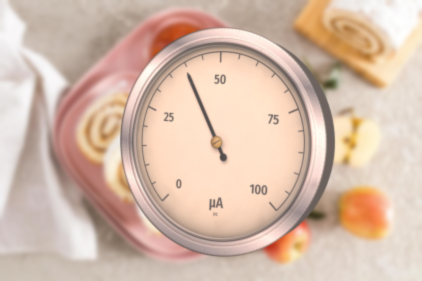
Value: 40 µA
